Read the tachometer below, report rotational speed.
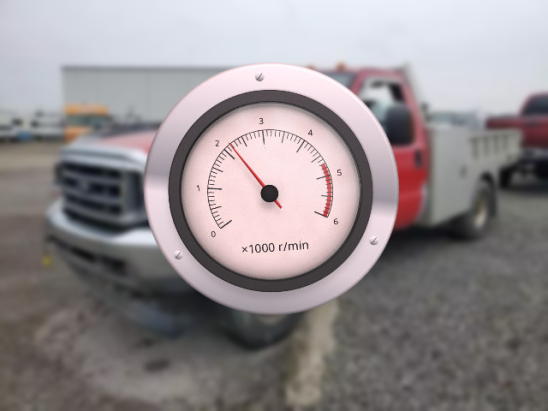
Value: 2200 rpm
